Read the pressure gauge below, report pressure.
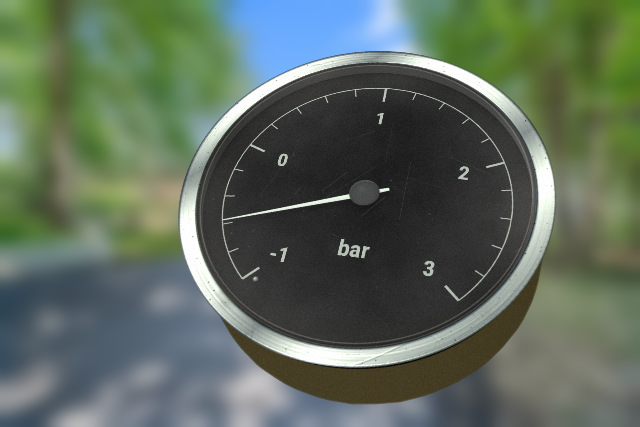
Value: -0.6 bar
